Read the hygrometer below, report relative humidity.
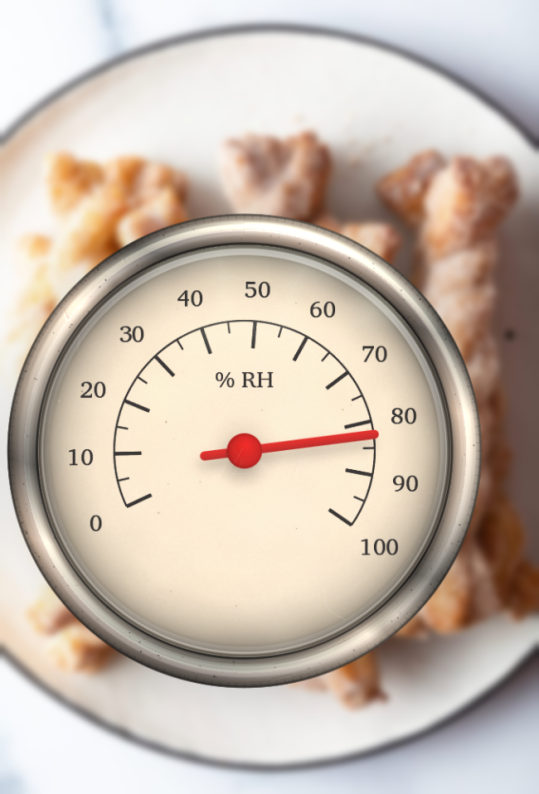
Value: 82.5 %
